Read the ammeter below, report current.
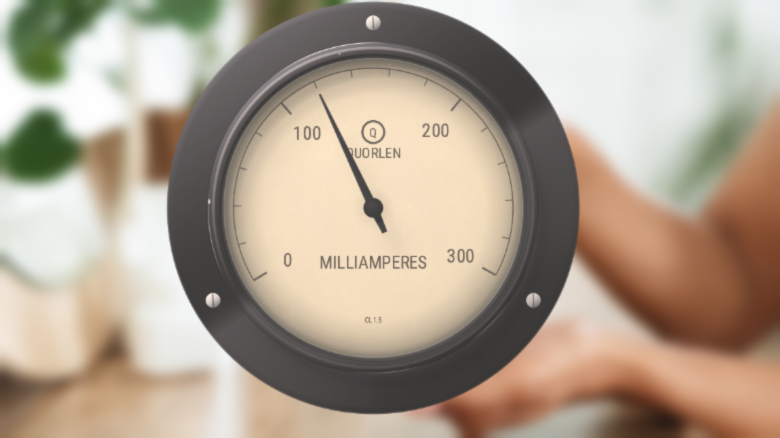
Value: 120 mA
